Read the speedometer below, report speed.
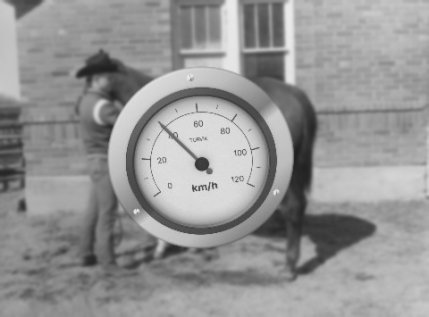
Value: 40 km/h
